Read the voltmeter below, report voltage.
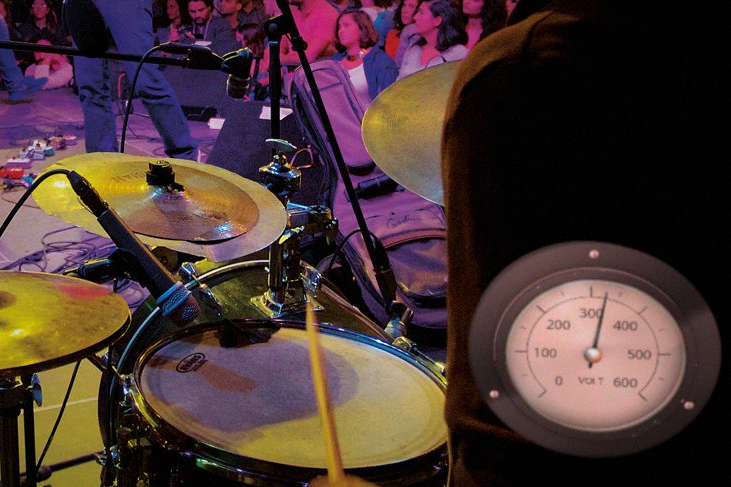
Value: 325 V
